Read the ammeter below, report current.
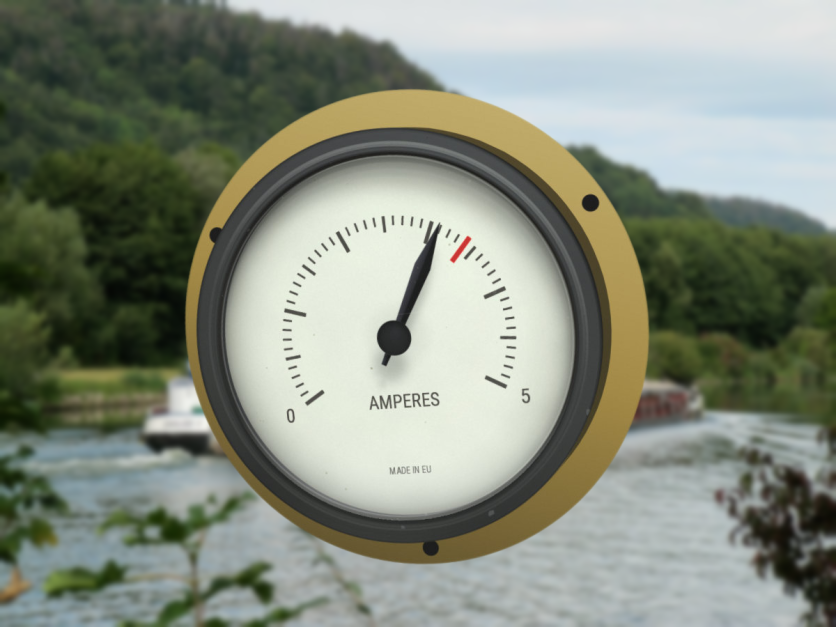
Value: 3.1 A
